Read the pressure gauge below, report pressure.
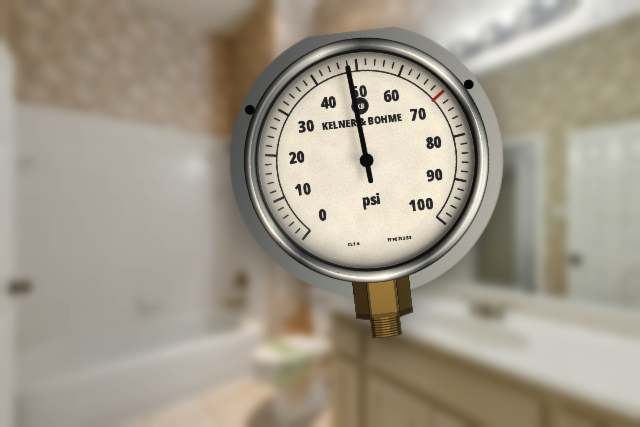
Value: 48 psi
